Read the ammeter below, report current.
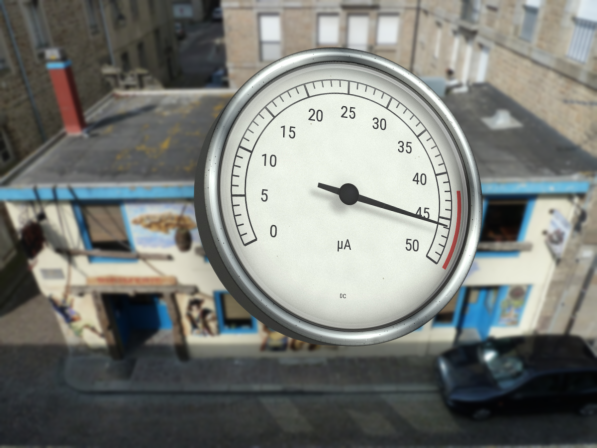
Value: 46 µA
